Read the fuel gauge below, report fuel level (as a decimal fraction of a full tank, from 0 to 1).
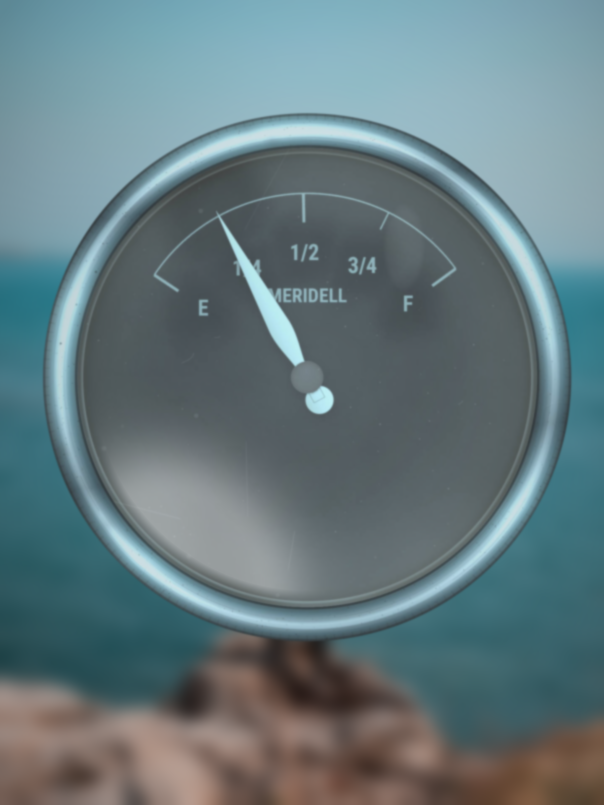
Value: 0.25
